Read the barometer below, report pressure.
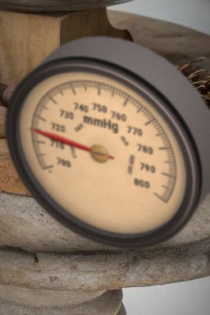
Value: 715 mmHg
